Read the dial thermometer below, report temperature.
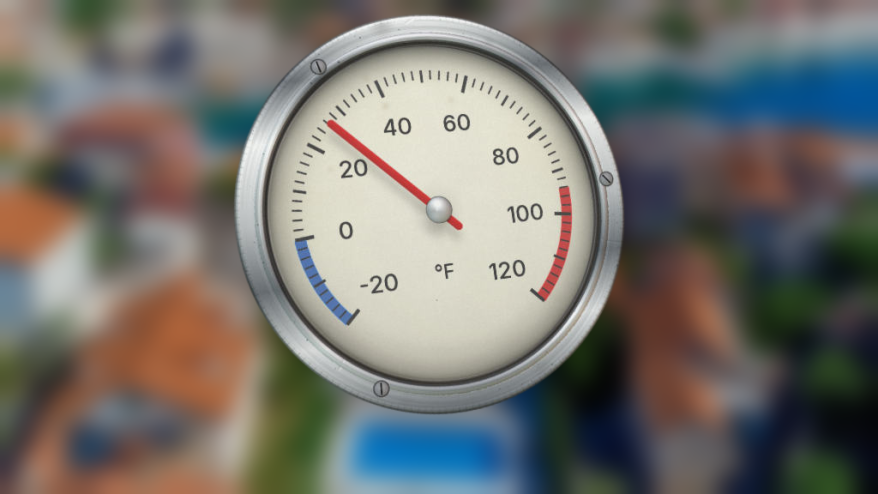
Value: 26 °F
